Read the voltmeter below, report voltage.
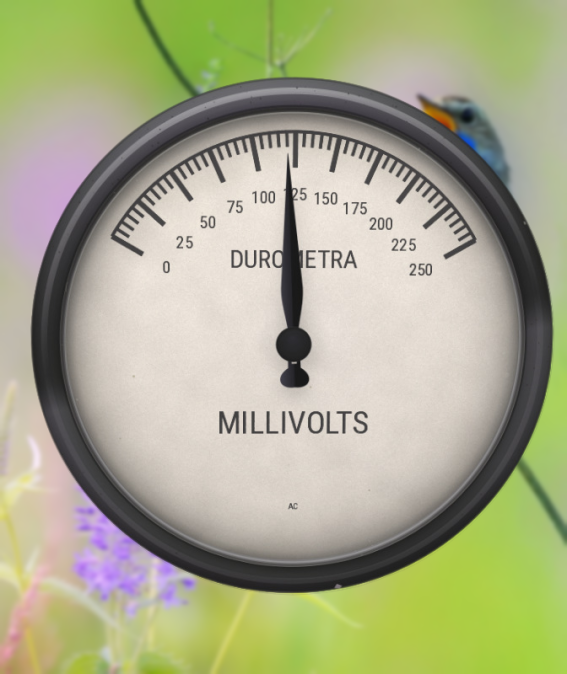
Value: 120 mV
